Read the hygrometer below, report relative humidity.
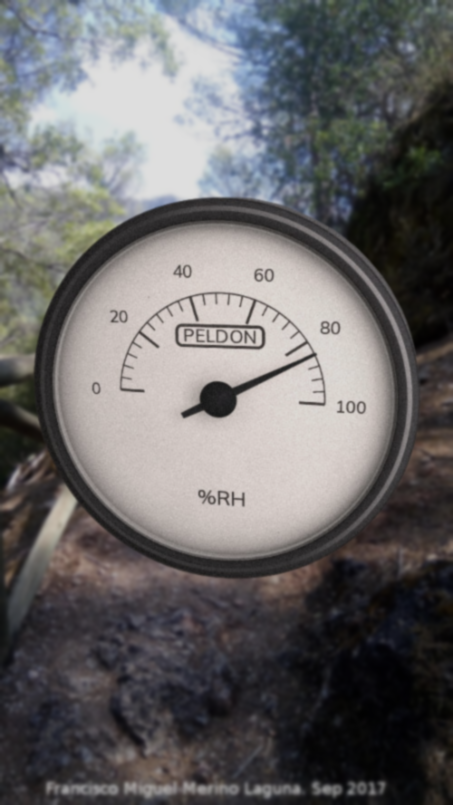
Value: 84 %
